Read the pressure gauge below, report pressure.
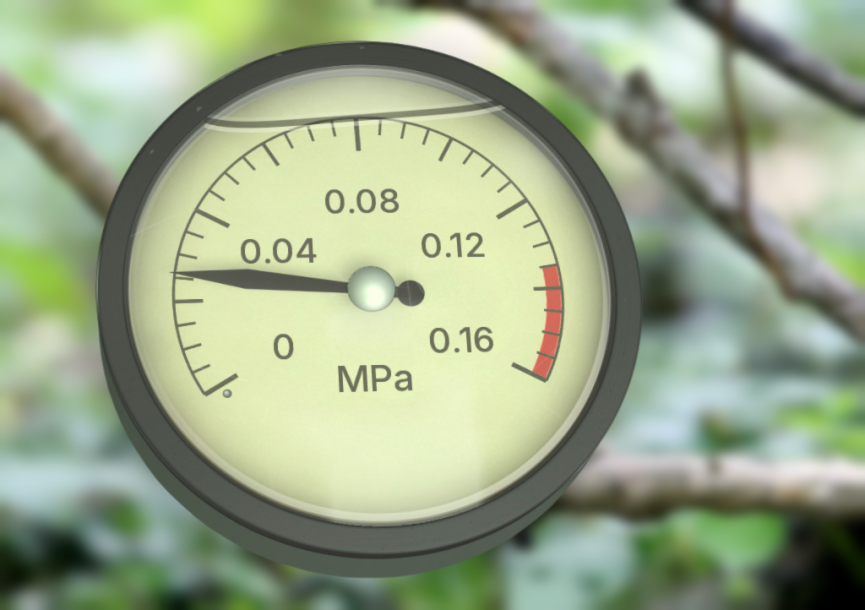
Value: 0.025 MPa
